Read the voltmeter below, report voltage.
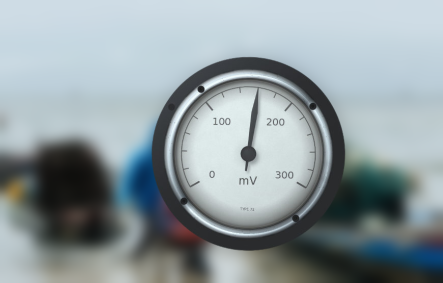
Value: 160 mV
